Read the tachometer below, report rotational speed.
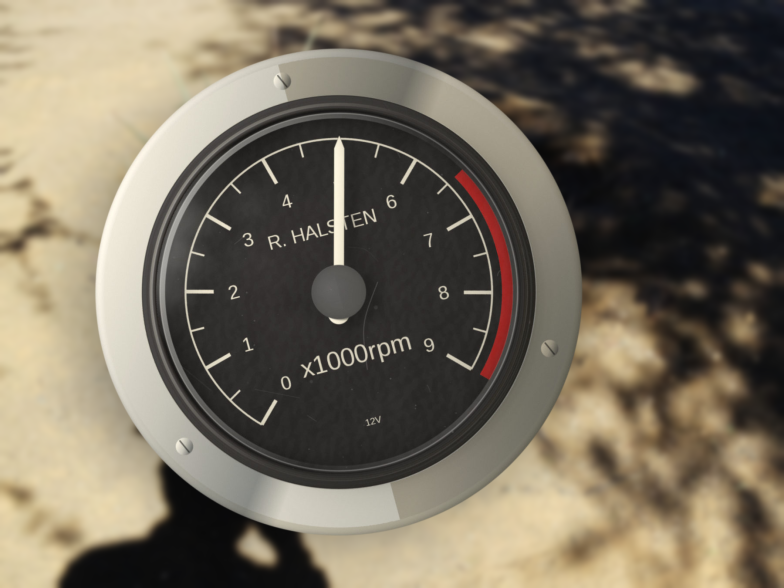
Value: 5000 rpm
